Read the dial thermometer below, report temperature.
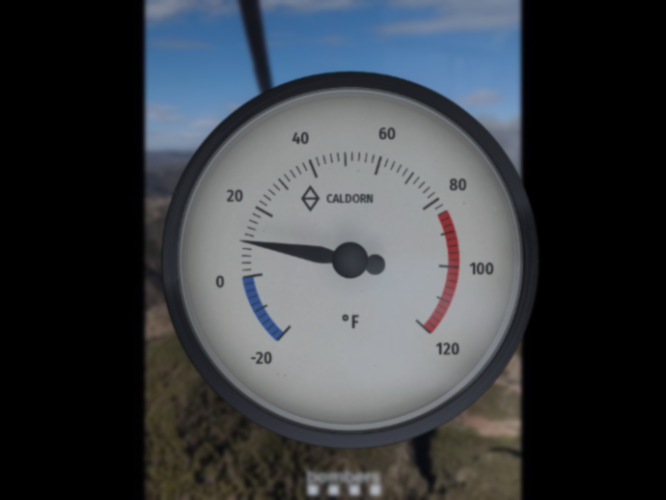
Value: 10 °F
